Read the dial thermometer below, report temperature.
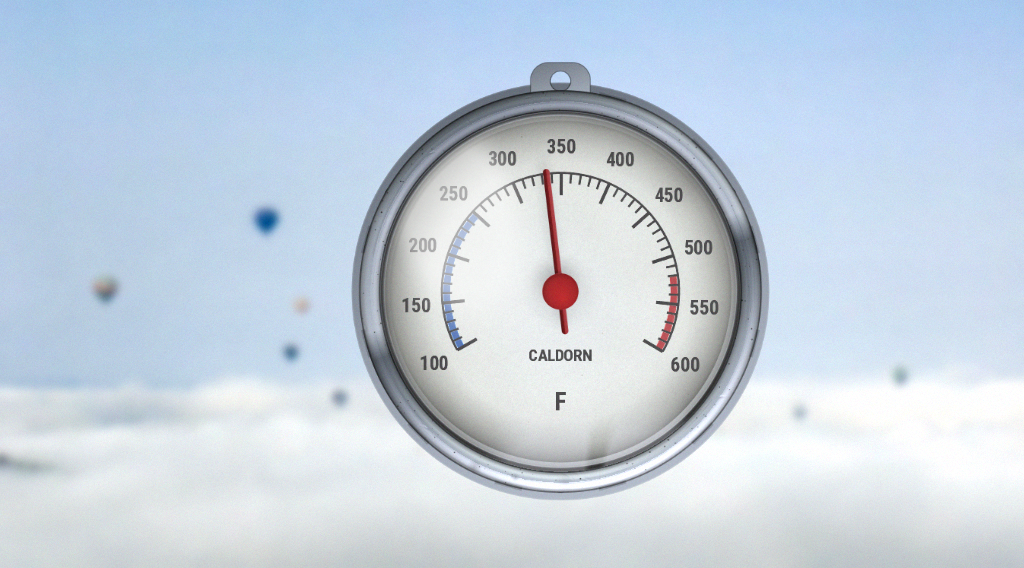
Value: 335 °F
